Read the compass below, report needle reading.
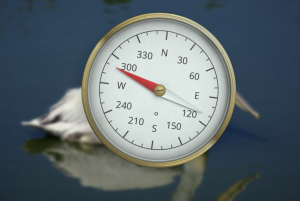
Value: 290 °
